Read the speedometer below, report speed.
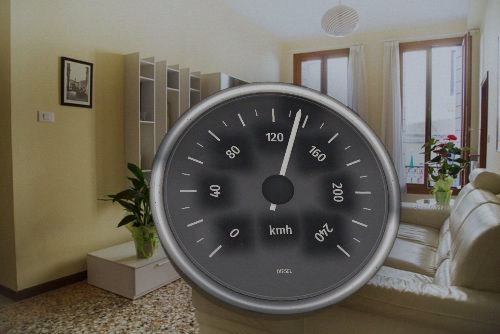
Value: 135 km/h
